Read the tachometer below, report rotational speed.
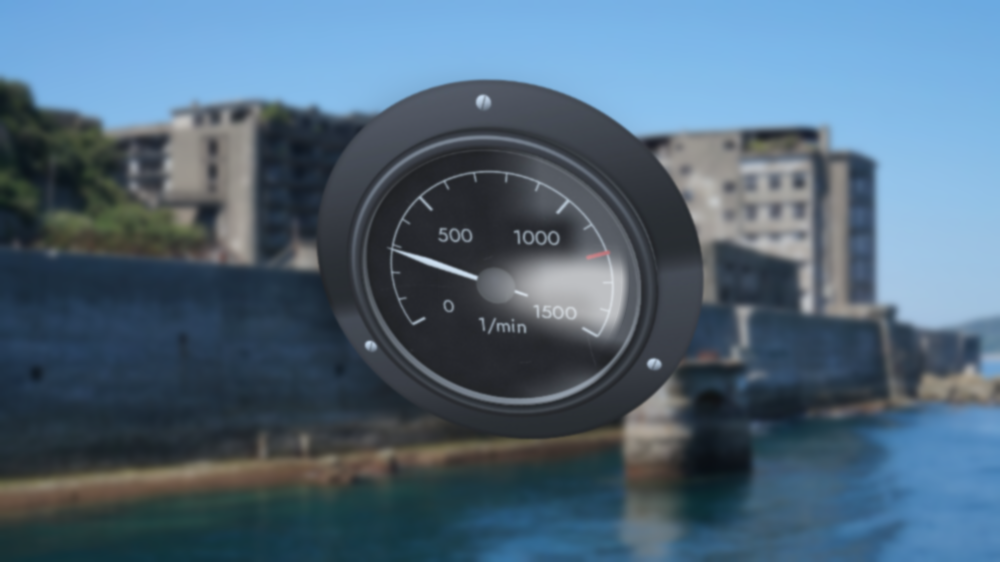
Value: 300 rpm
